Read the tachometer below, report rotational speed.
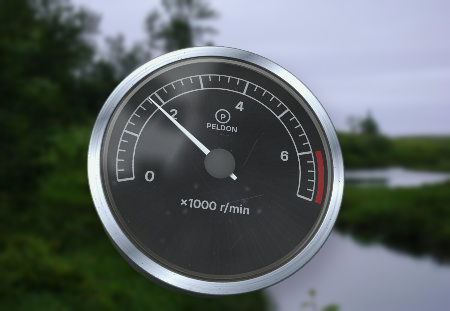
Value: 1800 rpm
